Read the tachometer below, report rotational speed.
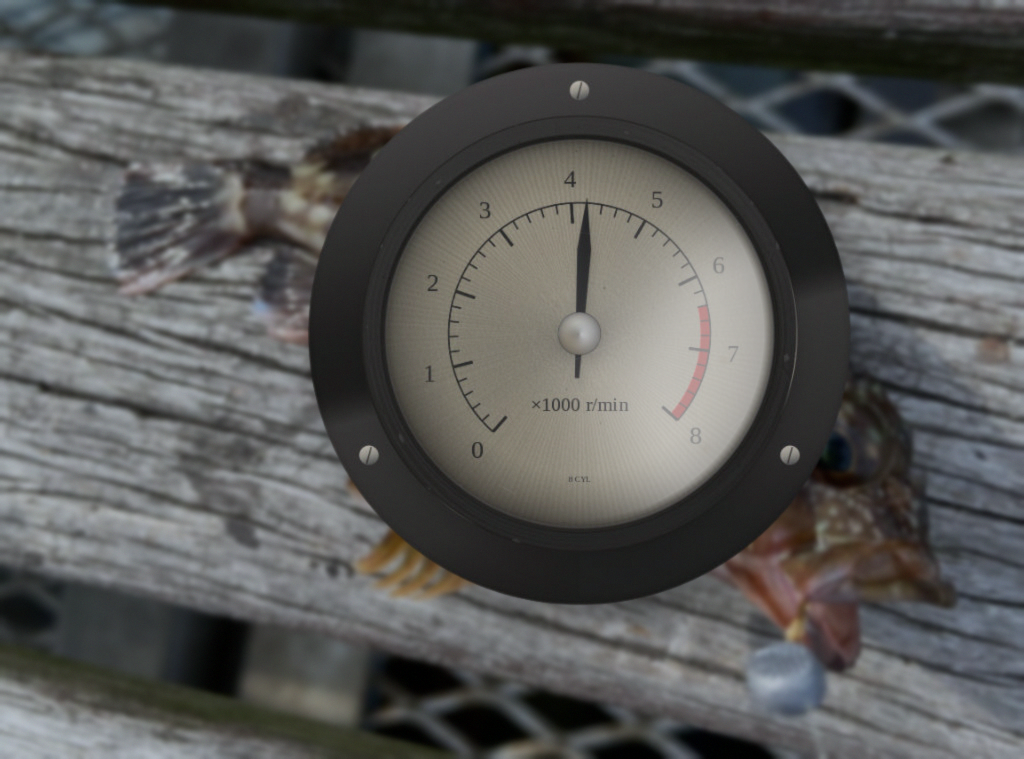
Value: 4200 rpm
